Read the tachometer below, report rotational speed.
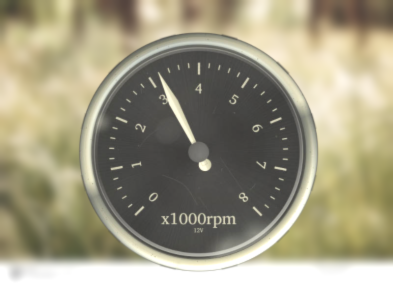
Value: 3200 rpm
